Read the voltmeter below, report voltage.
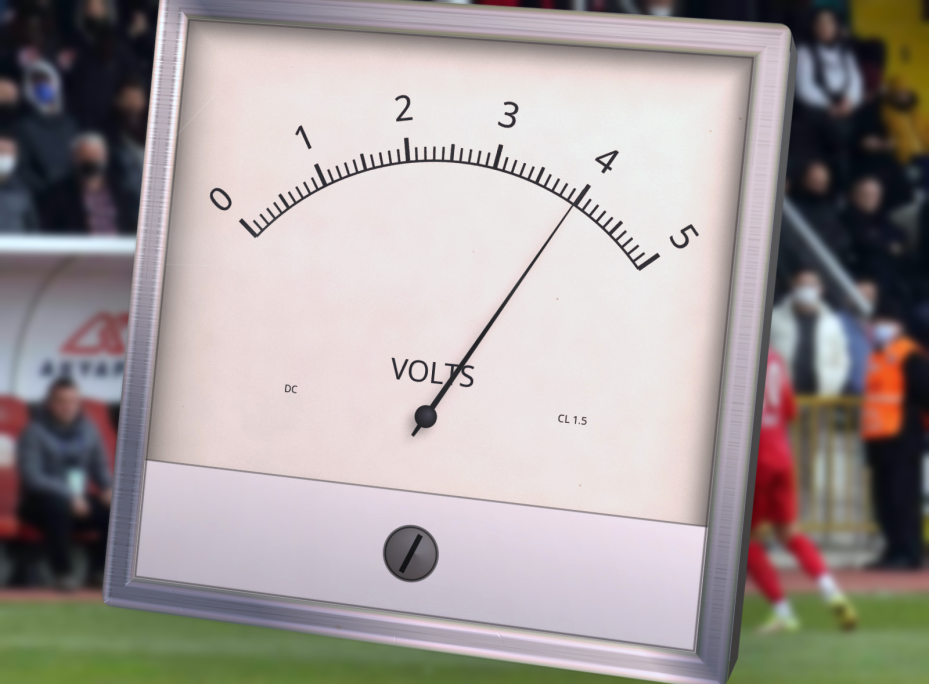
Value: 4 V
